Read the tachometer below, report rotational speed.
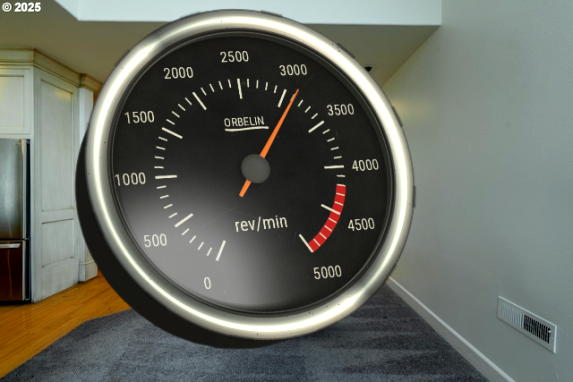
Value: 3100 rpm
